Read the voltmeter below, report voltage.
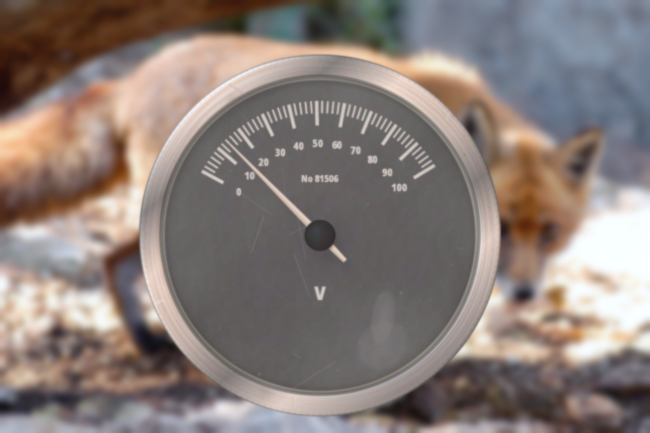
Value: 14 V
